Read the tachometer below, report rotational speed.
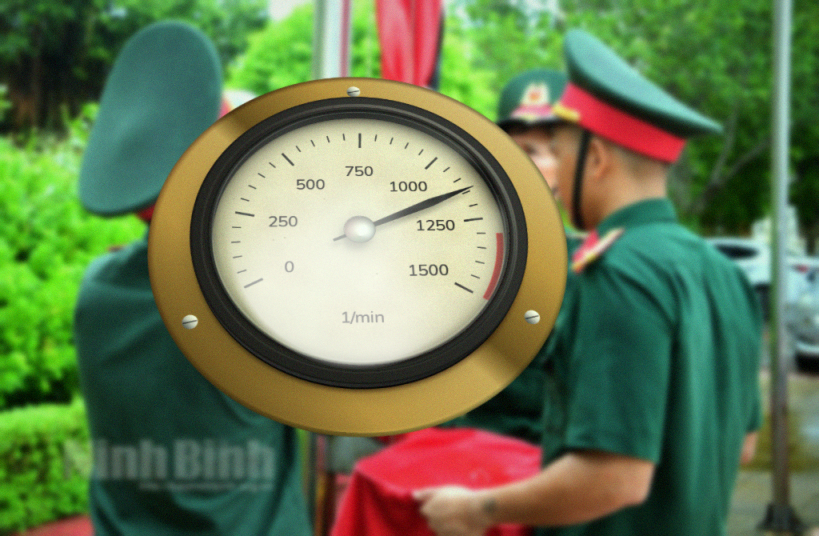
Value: 1150 rpm
